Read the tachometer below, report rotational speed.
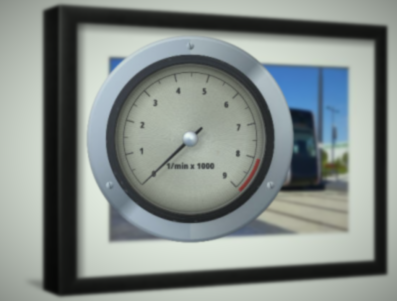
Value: 0 rpm
